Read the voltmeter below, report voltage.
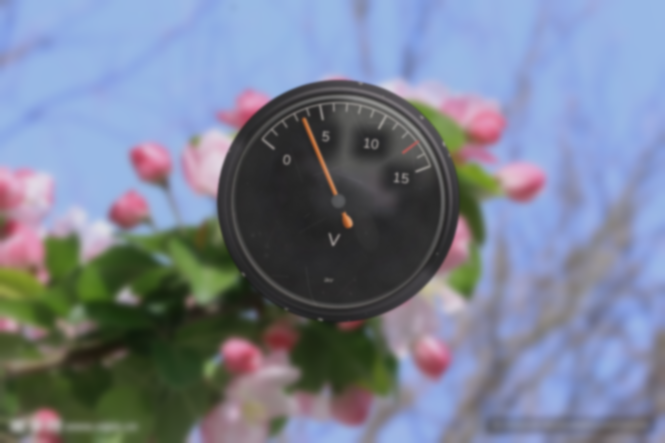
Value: 3.5 V
